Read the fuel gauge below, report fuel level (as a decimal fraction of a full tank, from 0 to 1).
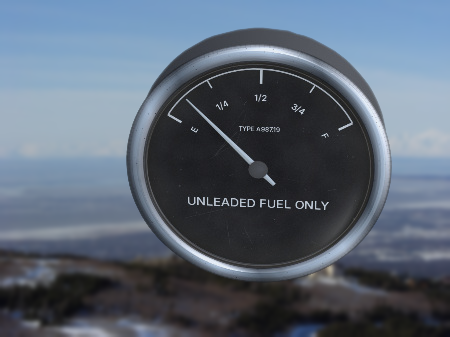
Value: 0.125
